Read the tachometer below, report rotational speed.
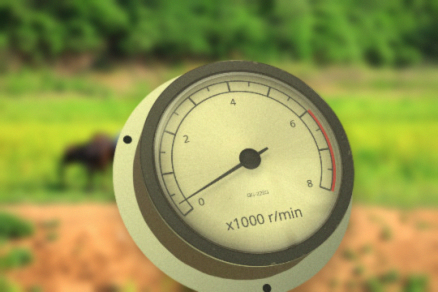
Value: 250 rpm
